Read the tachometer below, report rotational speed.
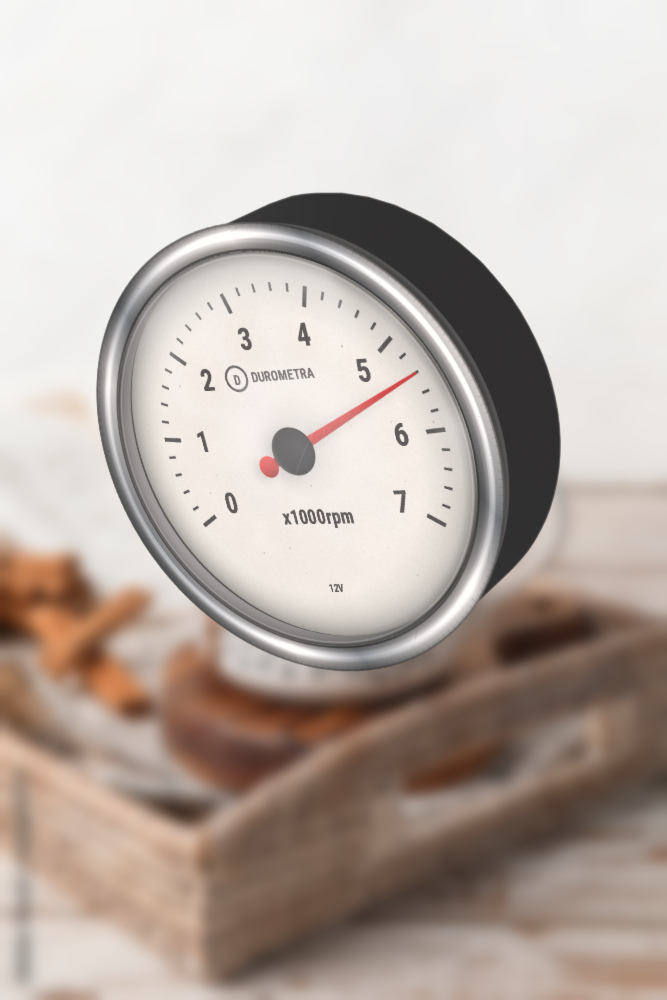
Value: 5400 rpm
